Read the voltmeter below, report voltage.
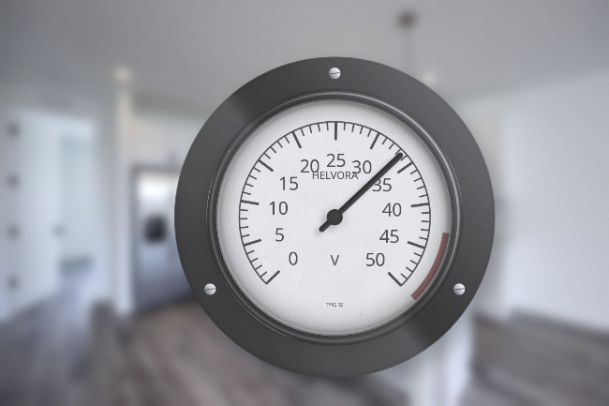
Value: 33.5 V
